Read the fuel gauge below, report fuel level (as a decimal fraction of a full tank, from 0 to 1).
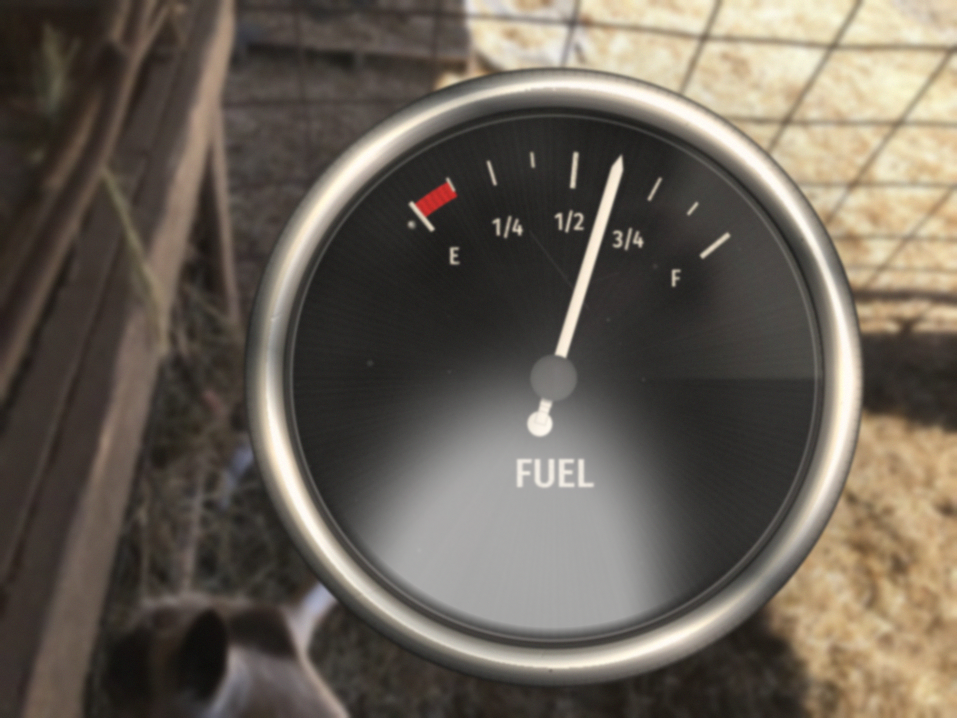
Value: 0.625
